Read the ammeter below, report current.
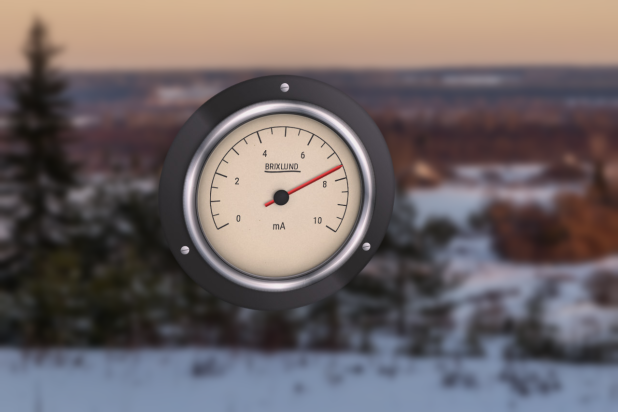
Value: 7.5 mA
